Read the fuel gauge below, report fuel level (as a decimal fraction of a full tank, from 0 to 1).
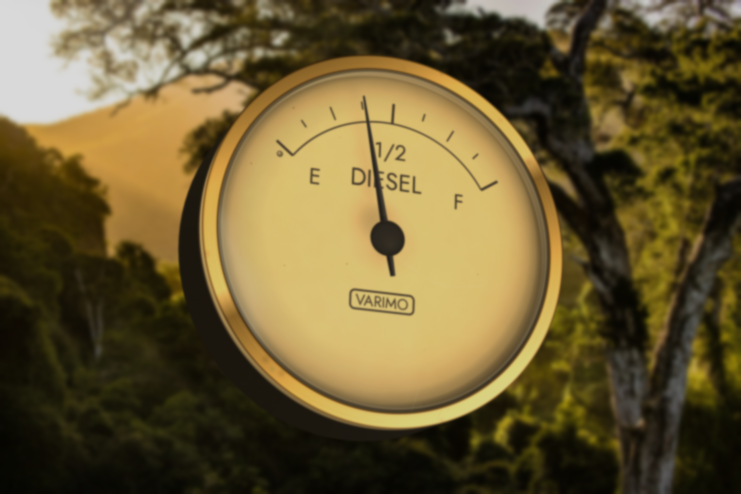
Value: 0.375
